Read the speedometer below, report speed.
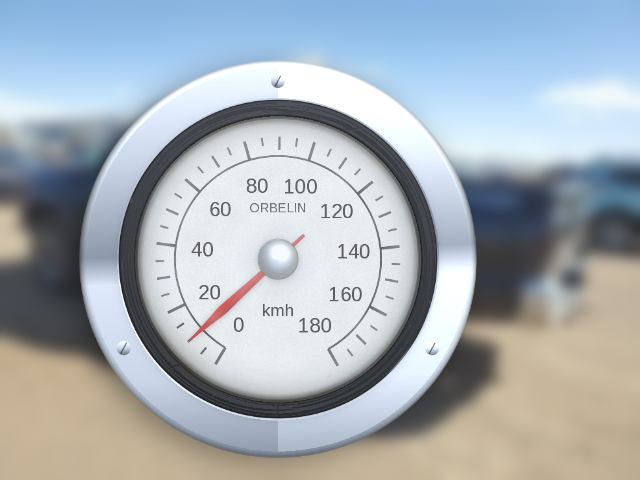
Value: 10 km/h
